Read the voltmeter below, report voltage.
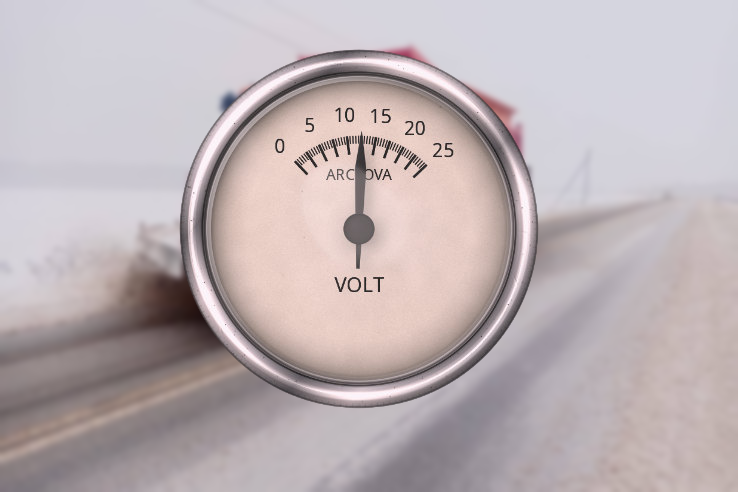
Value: 12.5 V
